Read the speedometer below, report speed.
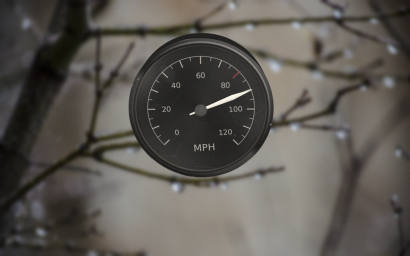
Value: 90 mph
